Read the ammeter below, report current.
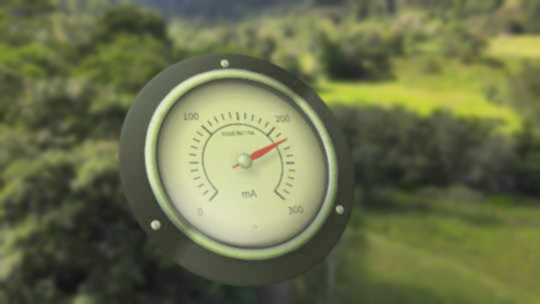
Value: 220 mA
